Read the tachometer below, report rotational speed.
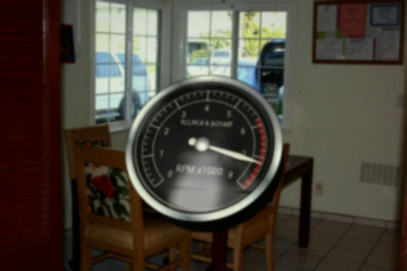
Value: 7200 rpm
